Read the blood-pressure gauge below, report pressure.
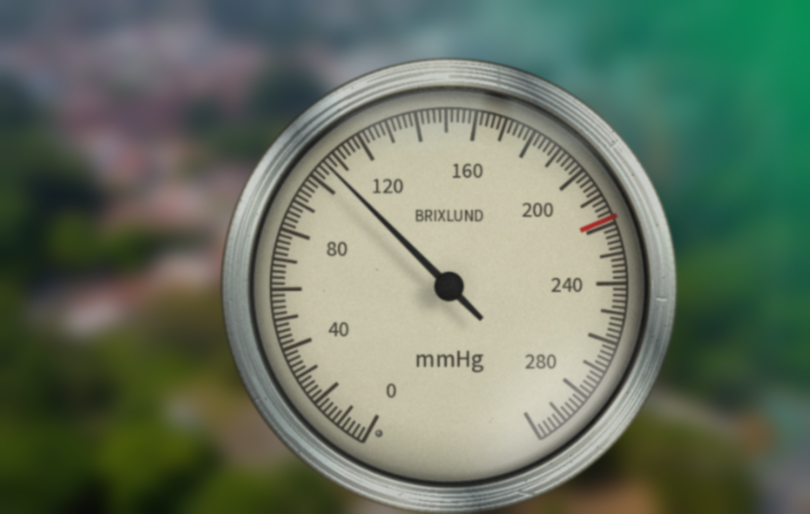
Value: 106 mmHg
